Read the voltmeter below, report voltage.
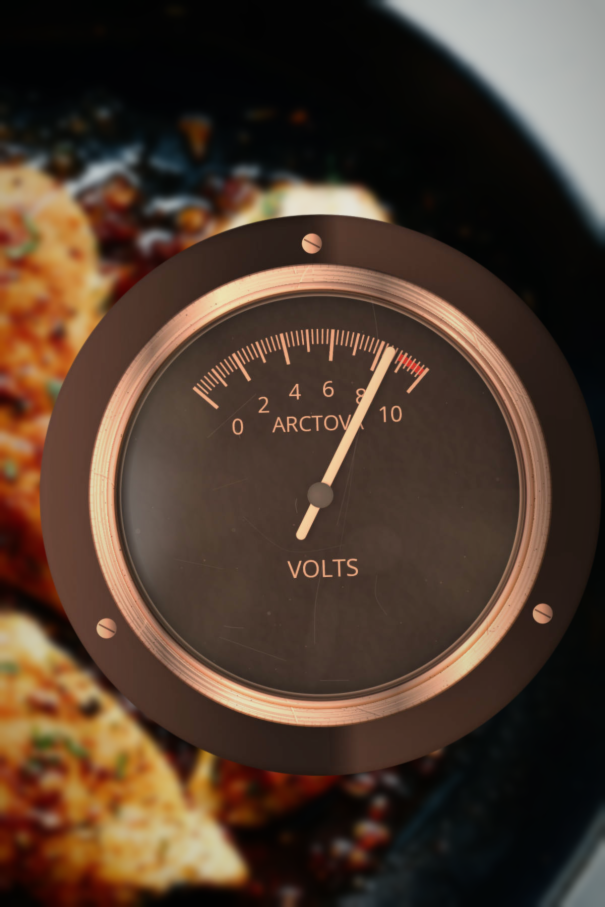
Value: 8.4 V
